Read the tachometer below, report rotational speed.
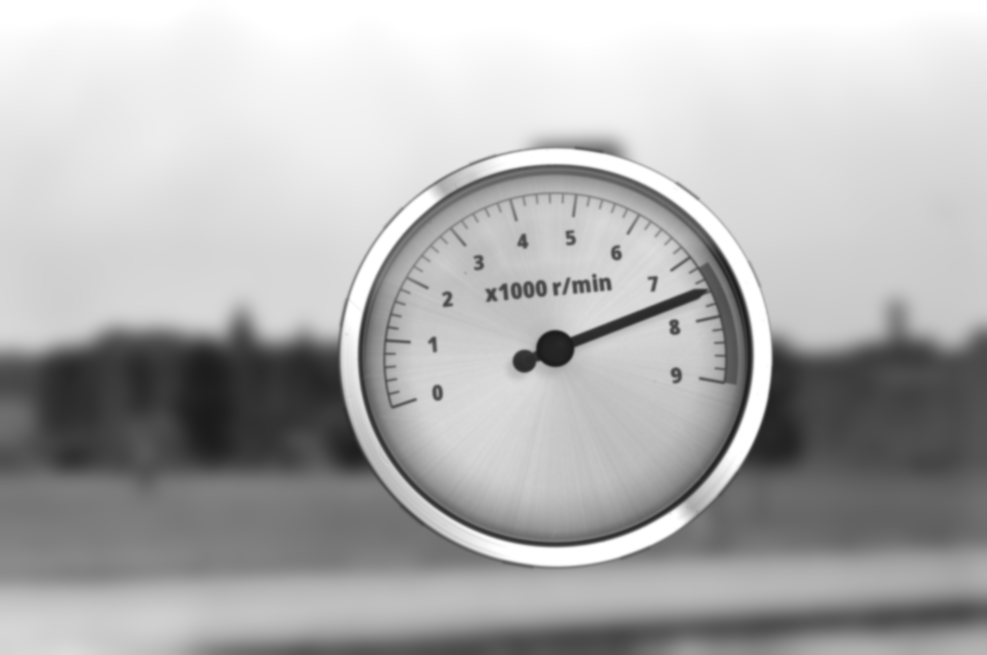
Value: 7600 rpm
